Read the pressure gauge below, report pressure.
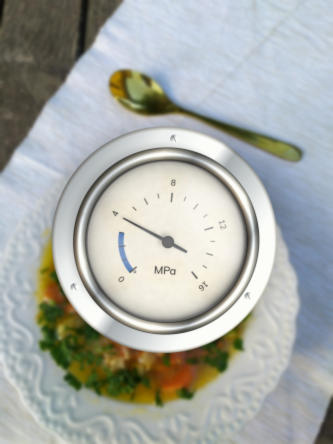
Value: 4 MPa
